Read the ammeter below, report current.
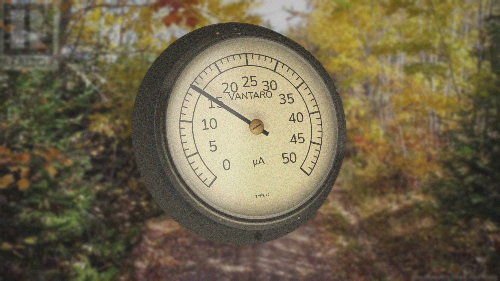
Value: 15 µA
